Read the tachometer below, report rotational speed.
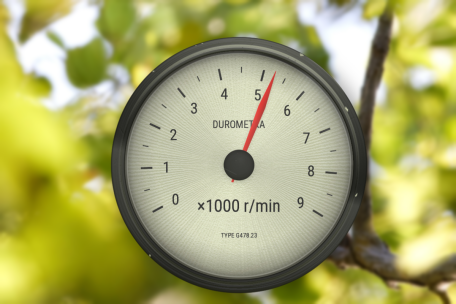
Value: 5250 rpm
